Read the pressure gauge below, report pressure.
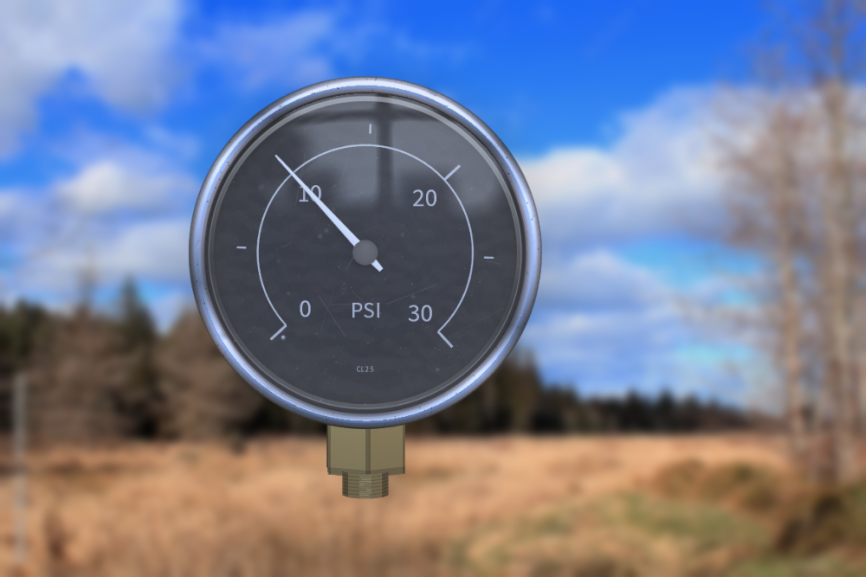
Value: 10 psi
